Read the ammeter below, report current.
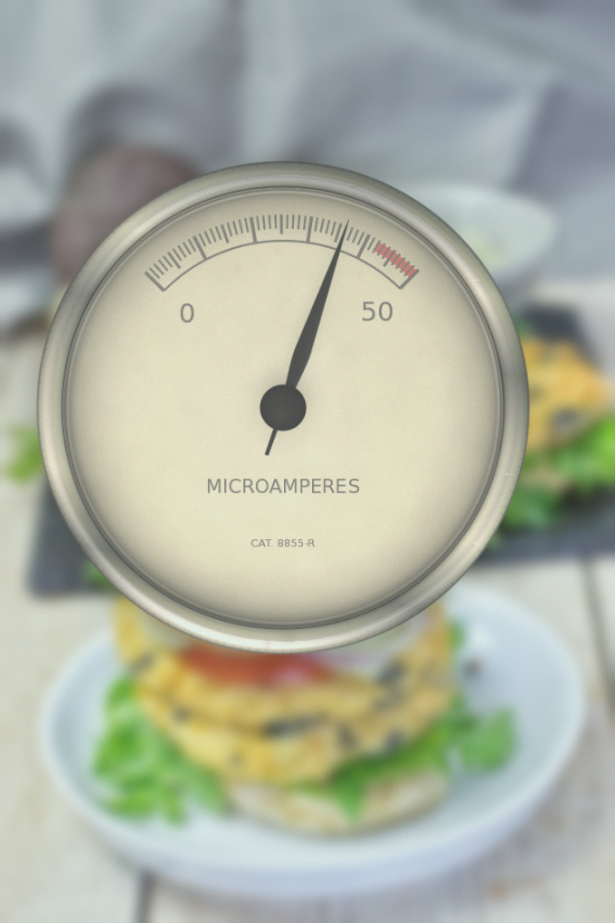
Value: 36 µA
